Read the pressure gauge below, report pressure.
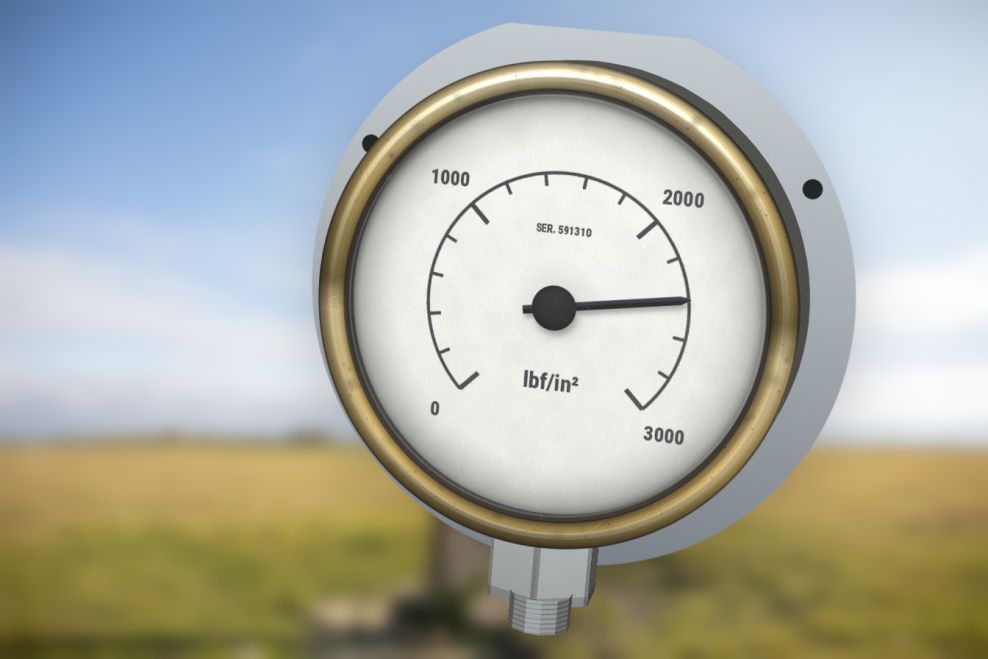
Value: 2400 psi
